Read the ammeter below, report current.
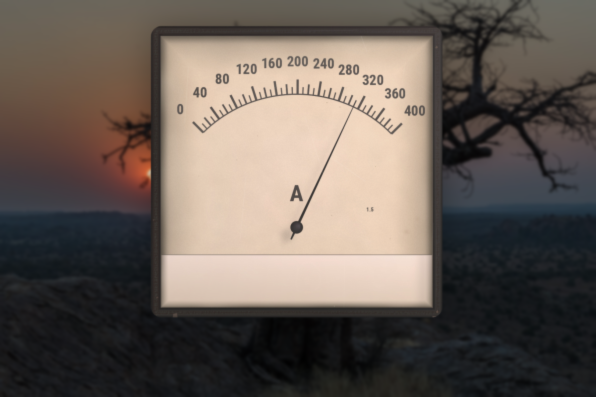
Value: 310 A
